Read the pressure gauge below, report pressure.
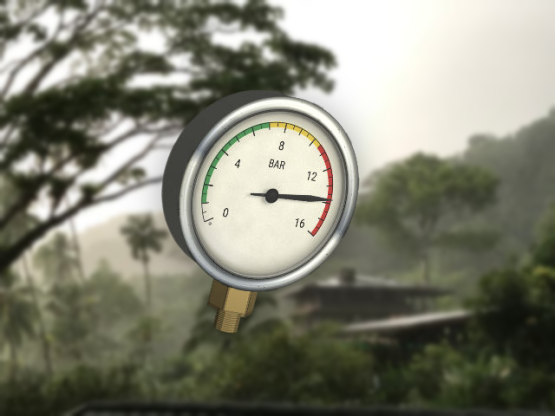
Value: 13.75 bar
